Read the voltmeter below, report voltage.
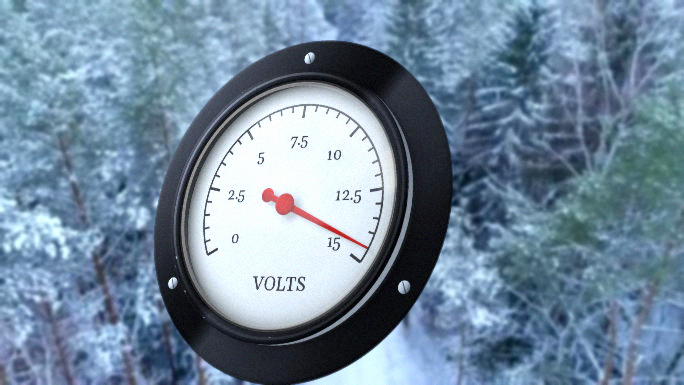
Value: 14.5 V
